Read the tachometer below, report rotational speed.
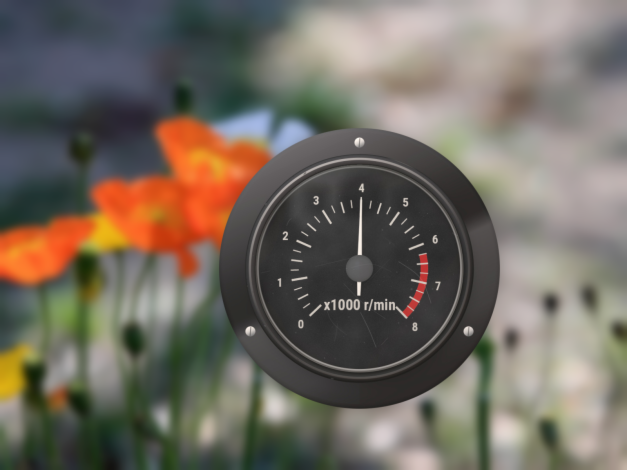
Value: 4000 rpm
